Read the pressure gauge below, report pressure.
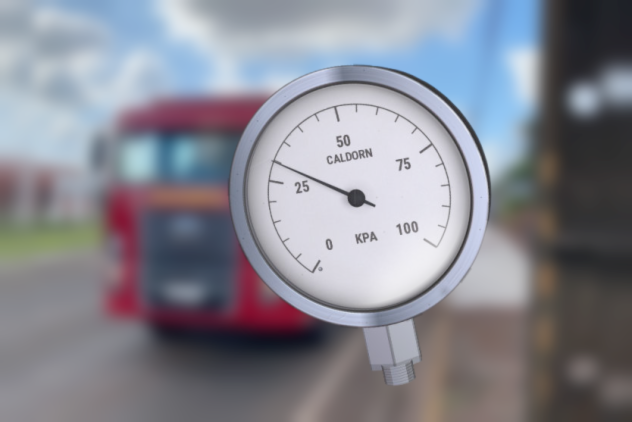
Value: 30 kPa
